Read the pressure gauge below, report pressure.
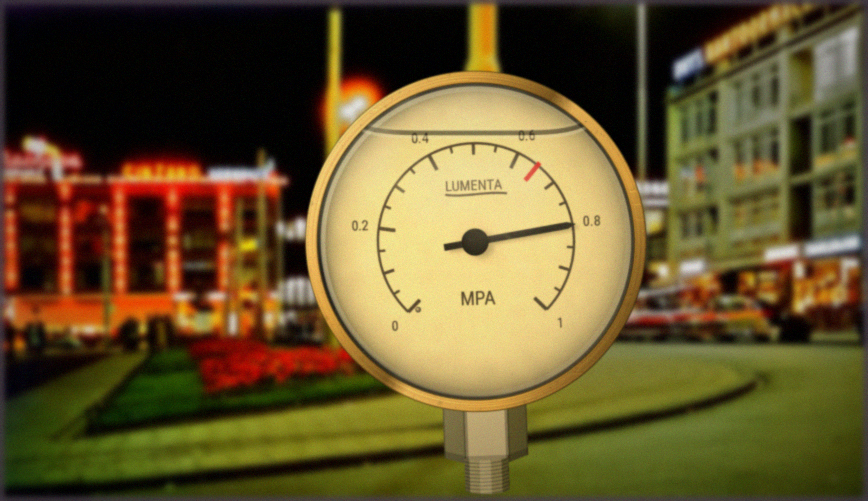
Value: 0.8 MPa
